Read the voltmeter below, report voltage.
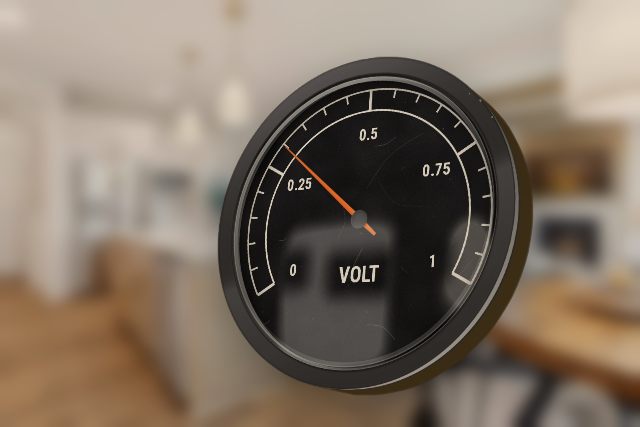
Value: 0.3 V
